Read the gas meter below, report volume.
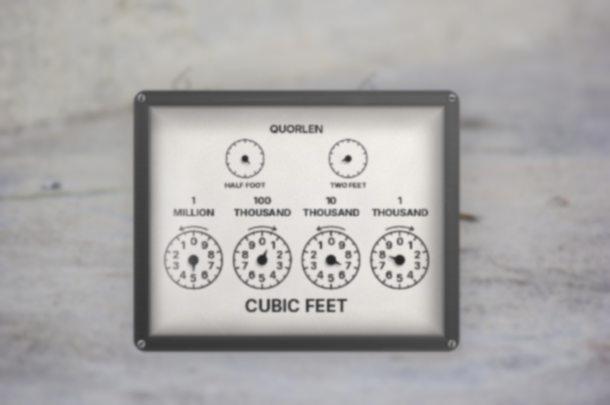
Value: 506800 ft³
